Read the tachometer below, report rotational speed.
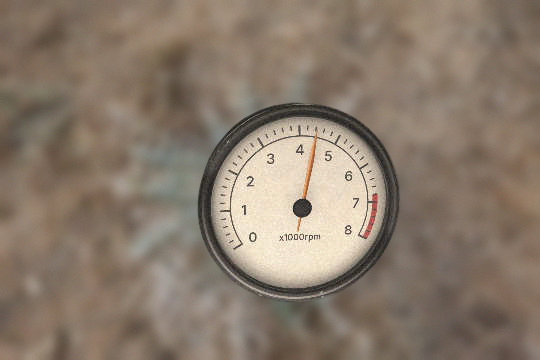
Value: 4400 rpm
